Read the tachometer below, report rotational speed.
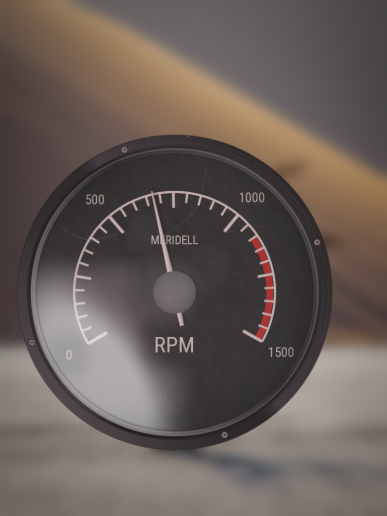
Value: 675 rpm
